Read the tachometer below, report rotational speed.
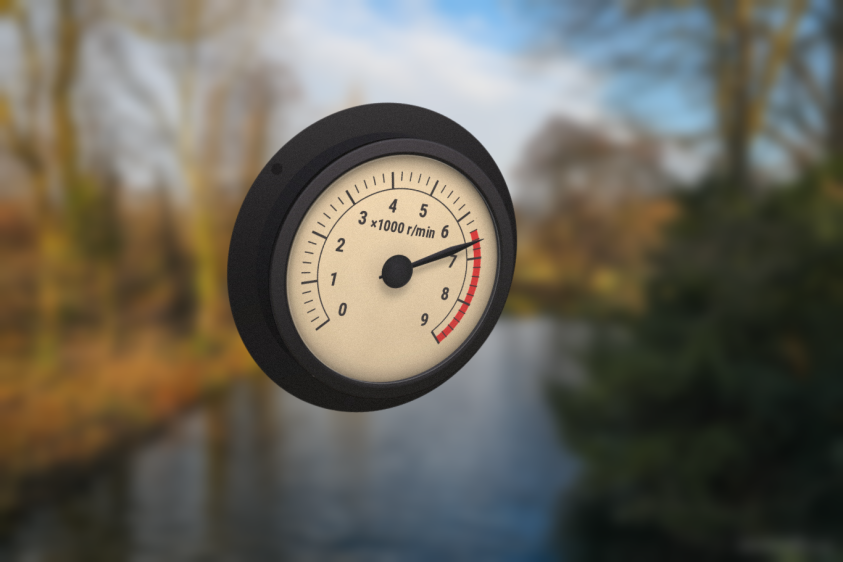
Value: 6600 rpm
